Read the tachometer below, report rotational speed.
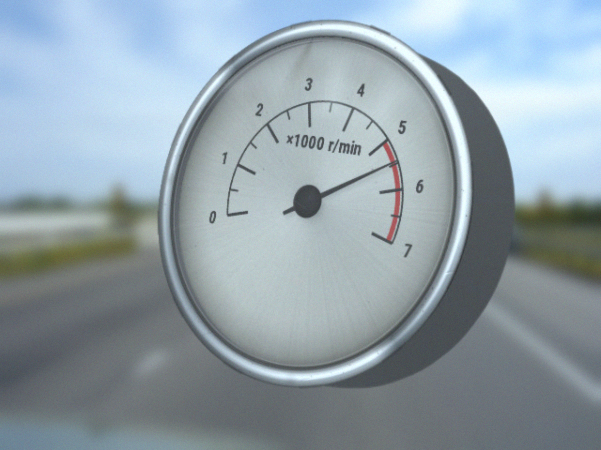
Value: 5500 rpm
